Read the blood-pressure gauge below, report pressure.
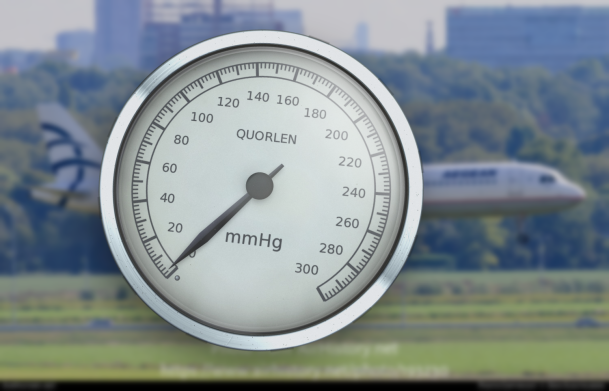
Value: 2 mmHg
